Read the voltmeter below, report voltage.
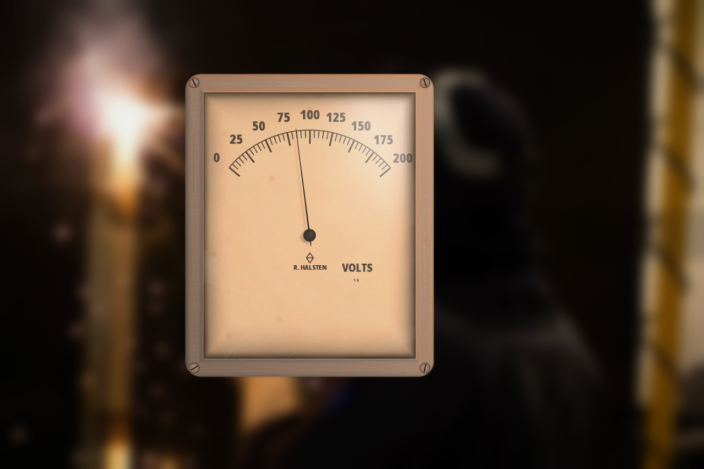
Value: 85 V
